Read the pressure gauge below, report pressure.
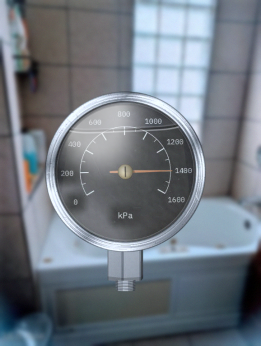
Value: 1400 kPa
